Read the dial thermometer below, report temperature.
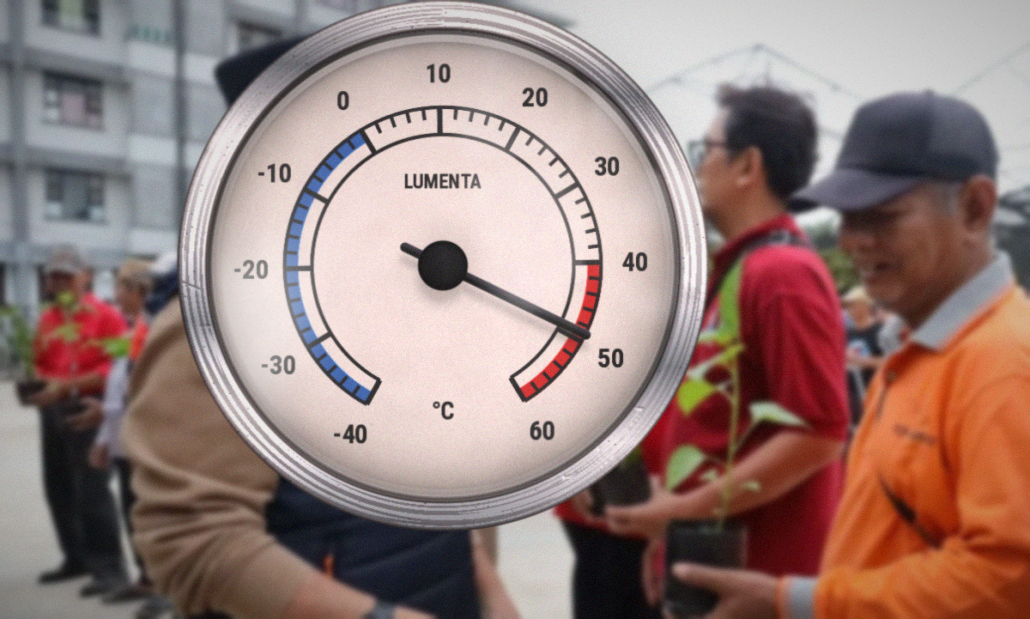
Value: 49 °C
